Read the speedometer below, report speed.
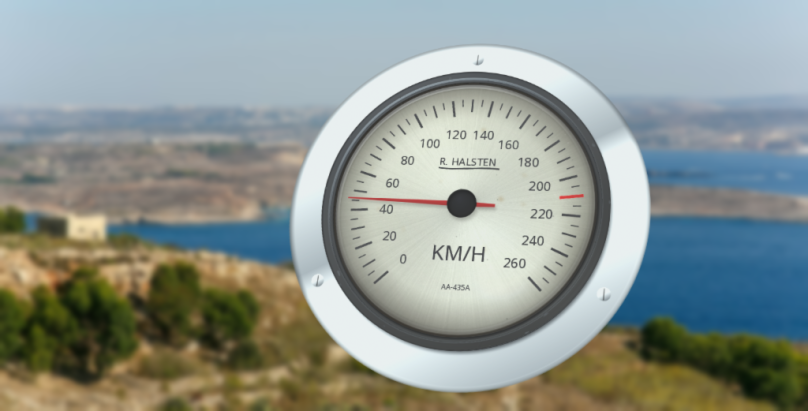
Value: 45 km/h
